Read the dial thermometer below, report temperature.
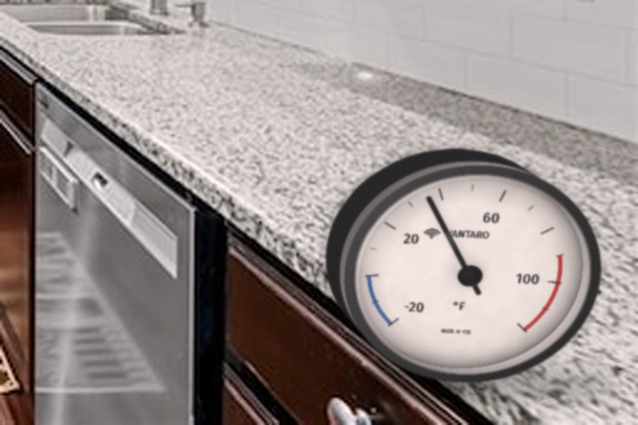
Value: 35 °F
